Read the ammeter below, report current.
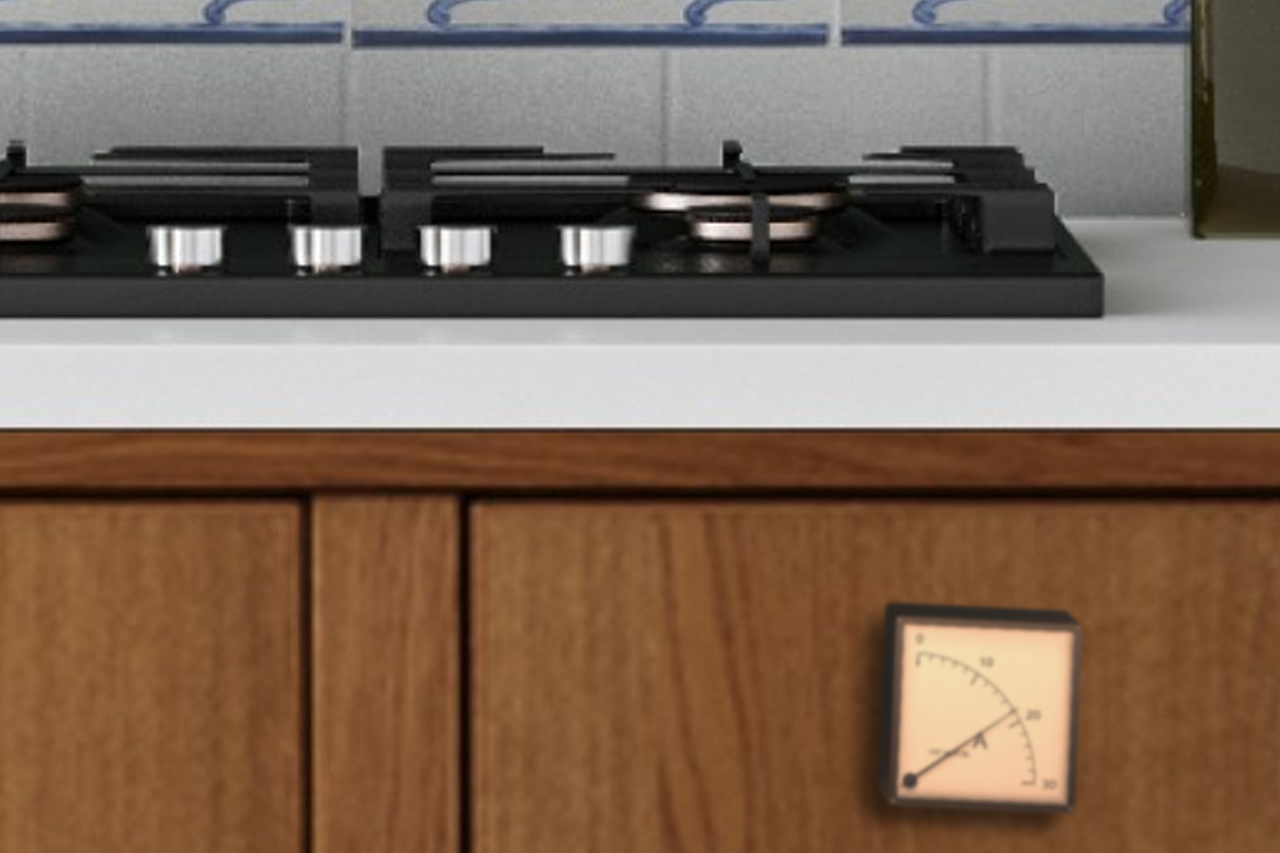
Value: 18 A
